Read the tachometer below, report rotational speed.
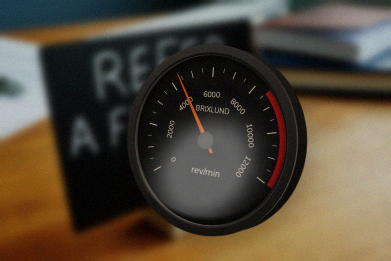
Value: 4500 rpm
